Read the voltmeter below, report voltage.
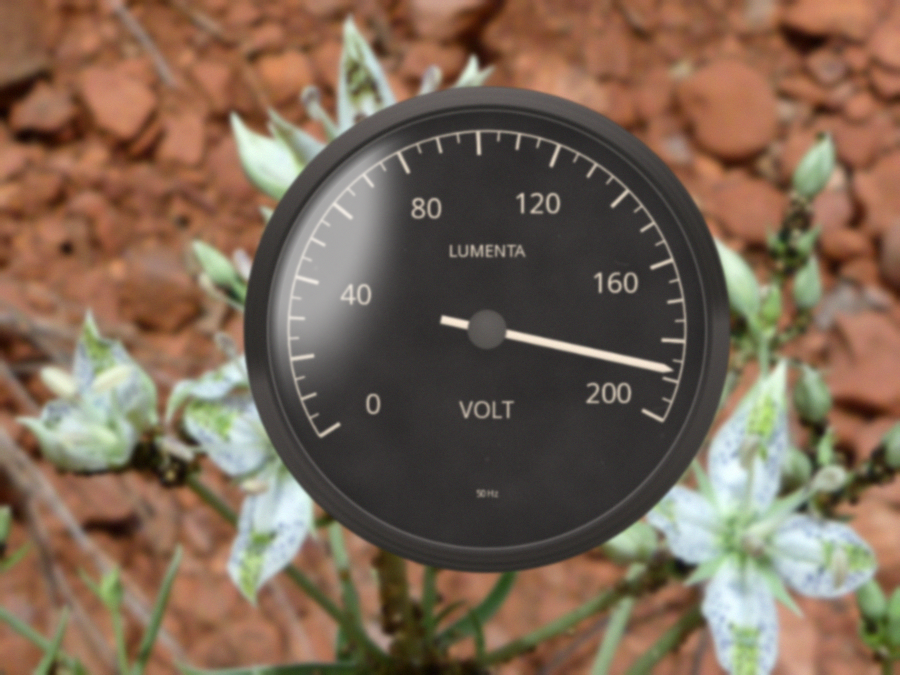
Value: 187.5 V
